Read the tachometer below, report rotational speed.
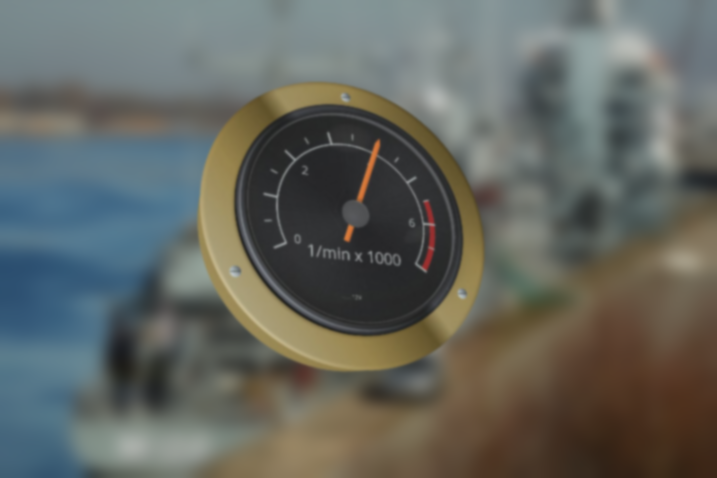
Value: 4000 rpm
